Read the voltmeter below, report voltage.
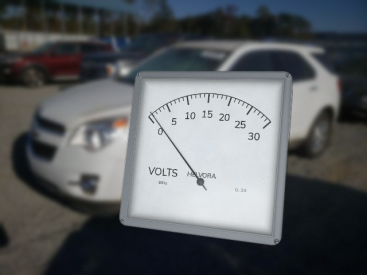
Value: 1 V
